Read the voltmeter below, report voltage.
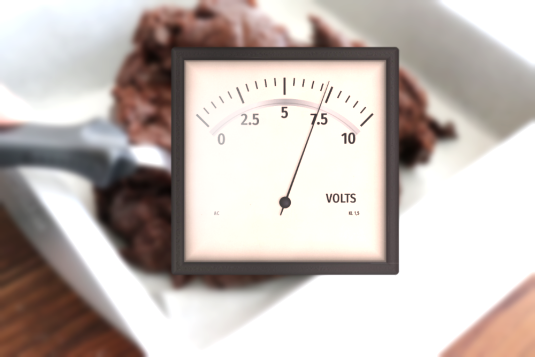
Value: 7.25 V
